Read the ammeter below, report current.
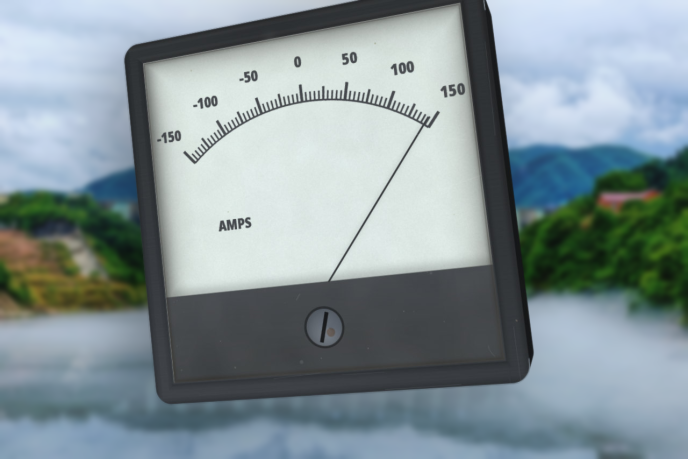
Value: 145 A
